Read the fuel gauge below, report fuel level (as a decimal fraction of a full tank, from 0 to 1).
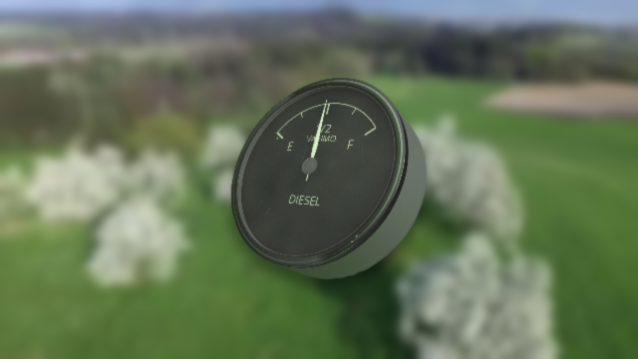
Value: 0.5
